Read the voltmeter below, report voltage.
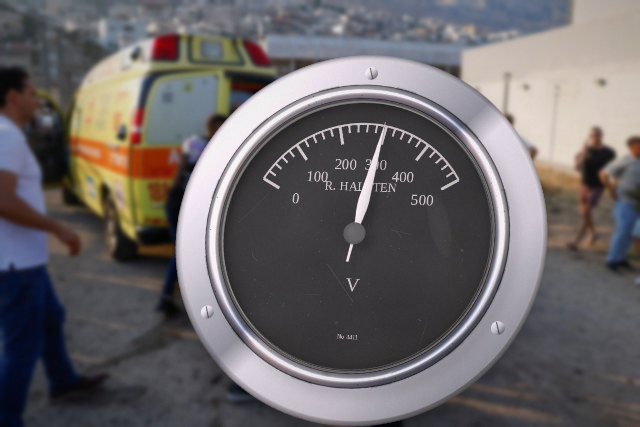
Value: 300 V
